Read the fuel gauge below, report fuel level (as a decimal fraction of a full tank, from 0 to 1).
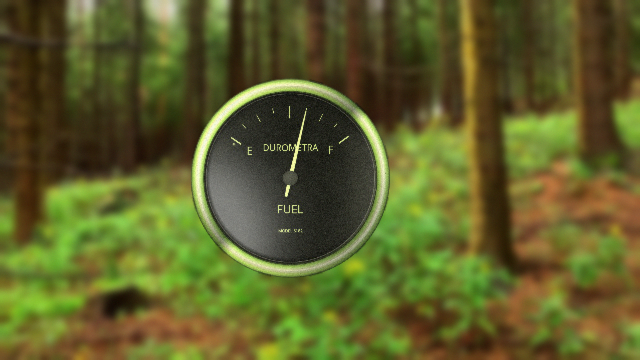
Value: 0.625
